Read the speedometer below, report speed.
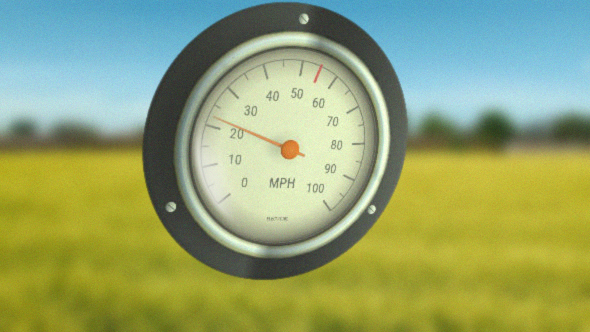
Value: 22.5 mph
